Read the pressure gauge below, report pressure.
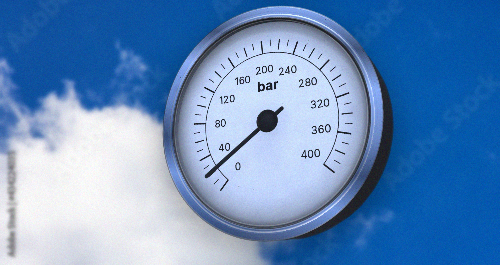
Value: 20 bar
